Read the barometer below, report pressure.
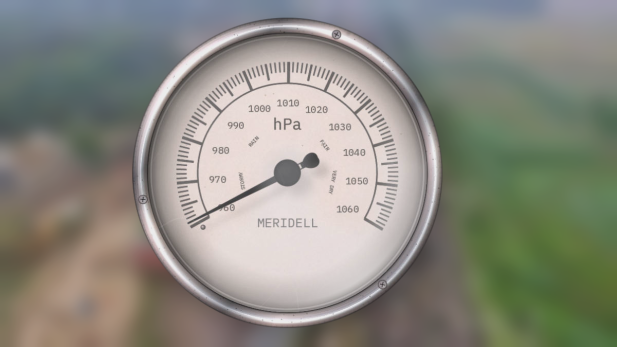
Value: 961 hPa
